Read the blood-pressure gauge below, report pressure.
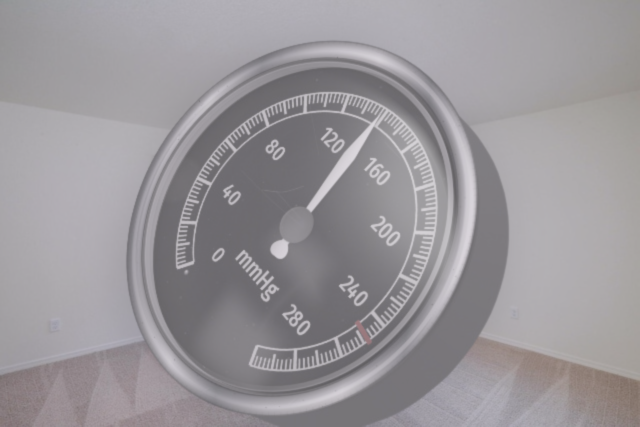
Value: 140 mmHg
